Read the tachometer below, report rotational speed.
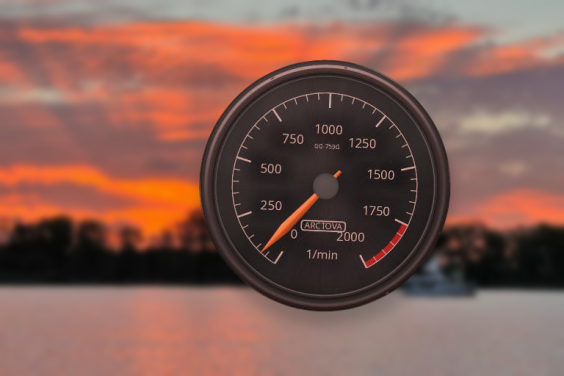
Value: 75 rpm
